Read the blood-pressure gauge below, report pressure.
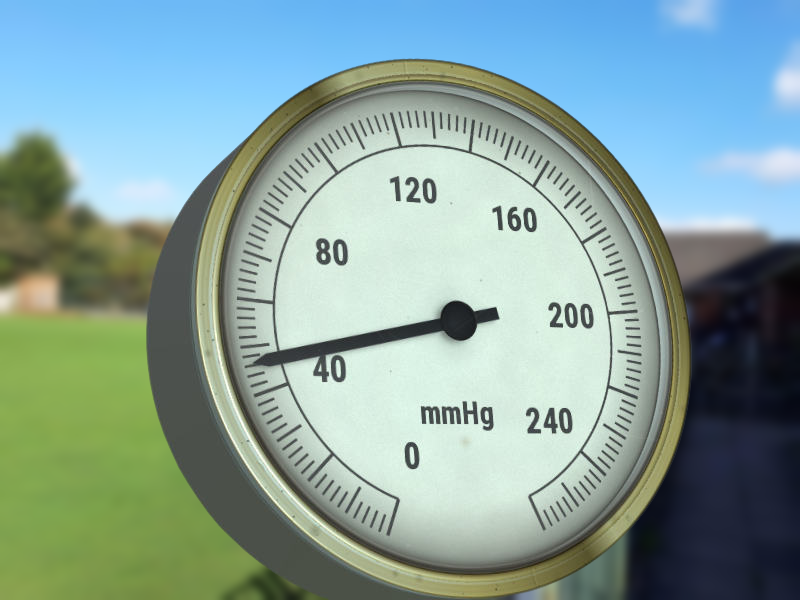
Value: 46 mmHg
